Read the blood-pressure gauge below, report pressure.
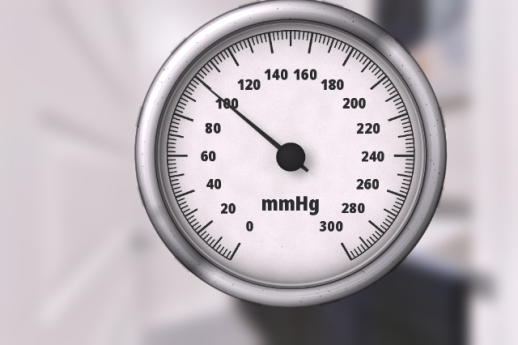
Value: 100 mmHg
